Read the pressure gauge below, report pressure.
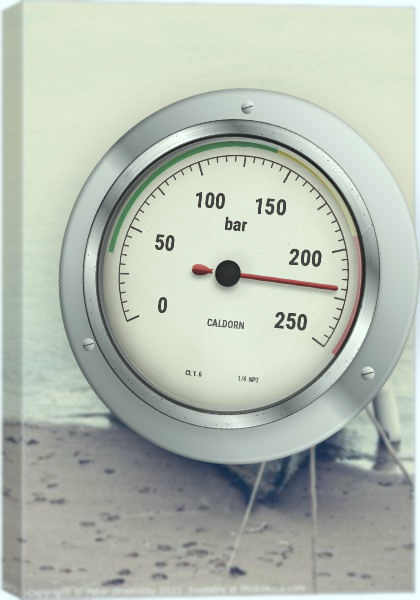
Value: 220 bar
